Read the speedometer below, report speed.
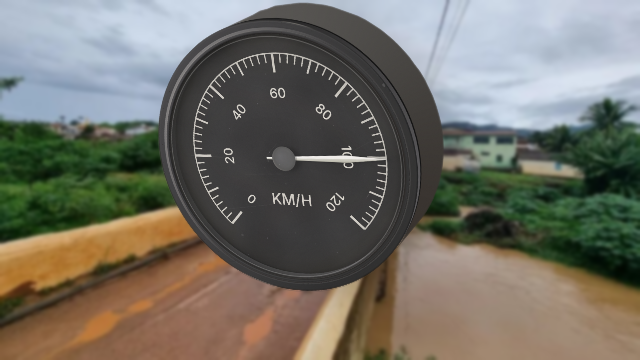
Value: 100 km/h
